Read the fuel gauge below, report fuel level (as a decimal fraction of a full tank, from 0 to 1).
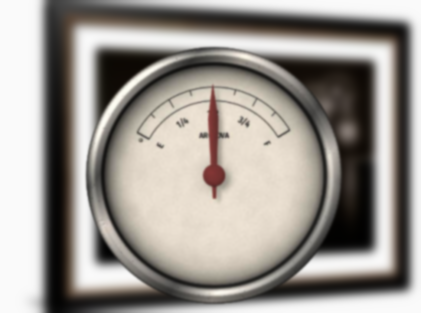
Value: 0.5
